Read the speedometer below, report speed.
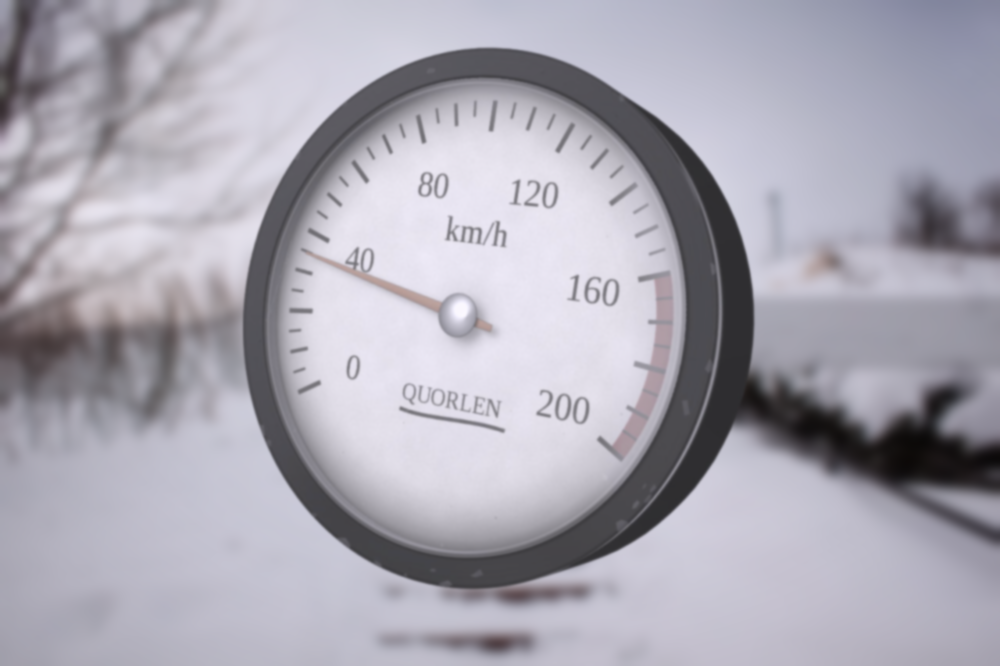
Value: 35 km/h
